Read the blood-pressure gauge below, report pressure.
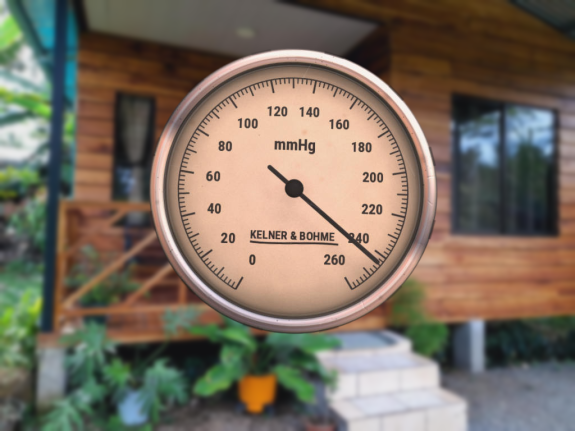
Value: 244 mmHg
